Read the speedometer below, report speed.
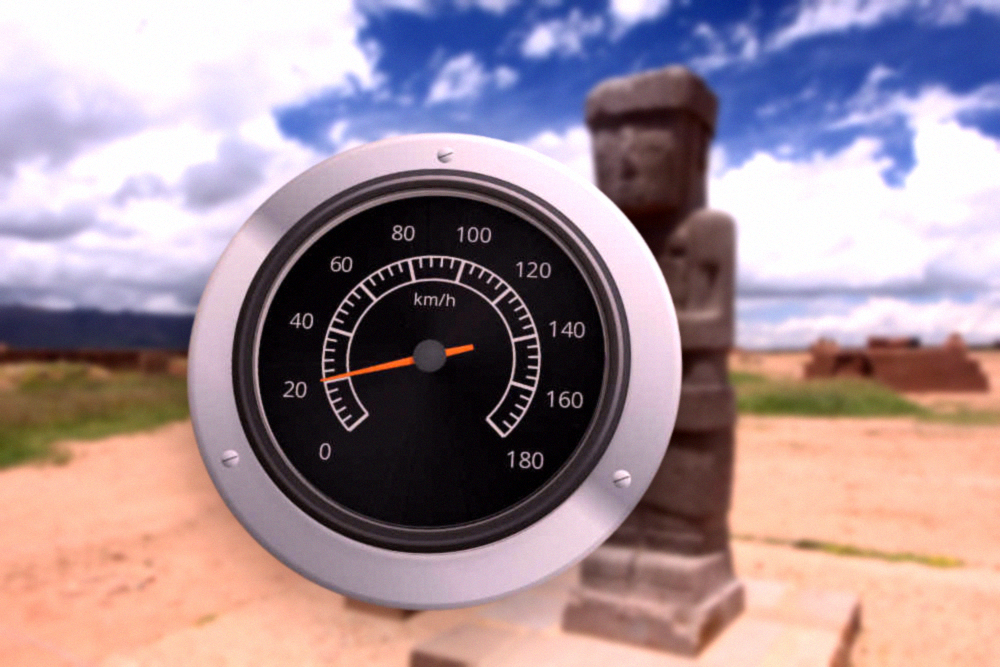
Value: 20 km/h
